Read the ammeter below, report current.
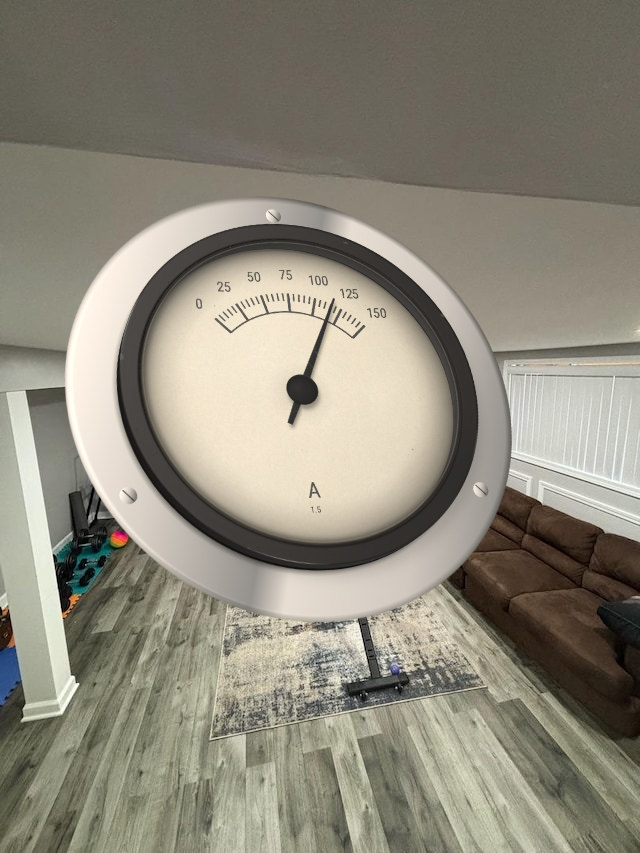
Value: 115 A
